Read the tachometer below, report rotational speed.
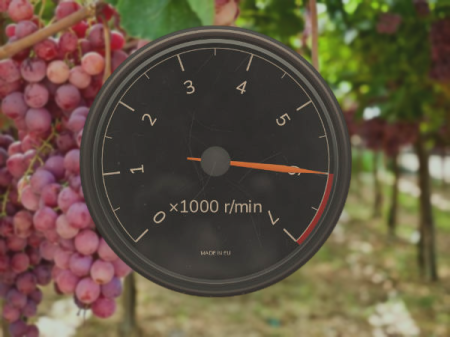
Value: 6000 rpm
